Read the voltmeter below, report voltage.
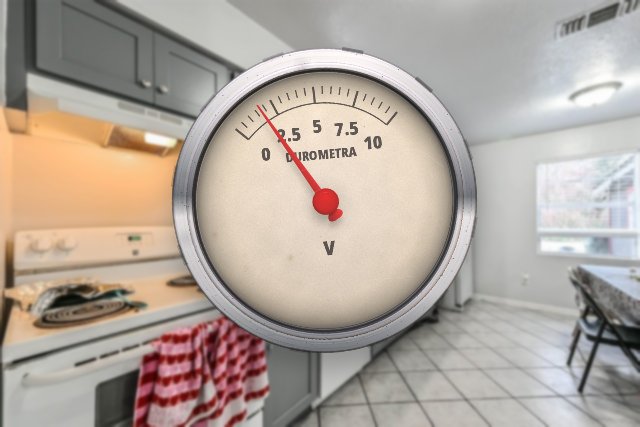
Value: 1.75 V
